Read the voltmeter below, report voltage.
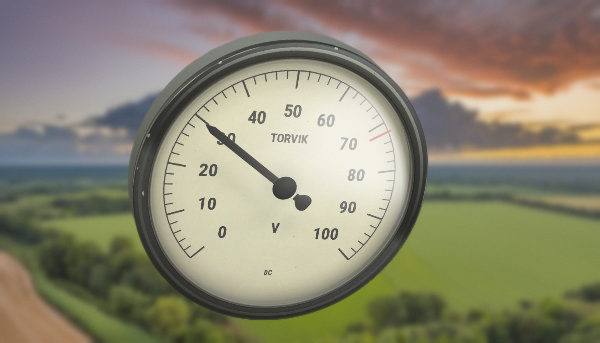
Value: 30 V
